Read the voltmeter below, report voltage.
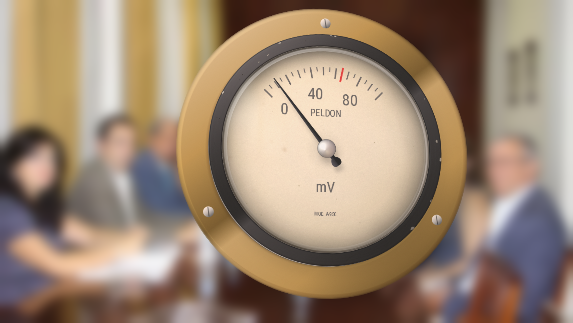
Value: 10 mV
